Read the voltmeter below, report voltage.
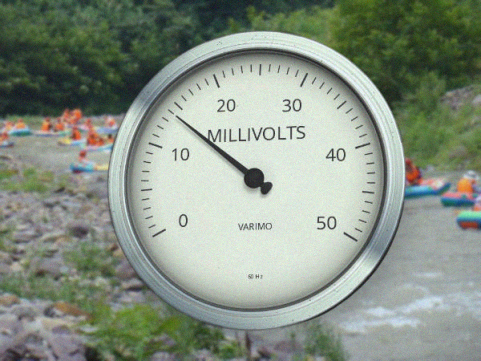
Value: 14 mV
